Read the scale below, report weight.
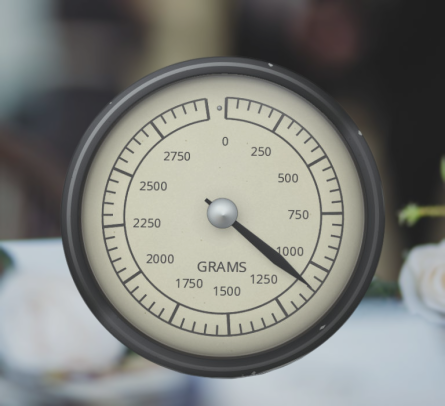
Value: 1100 g
